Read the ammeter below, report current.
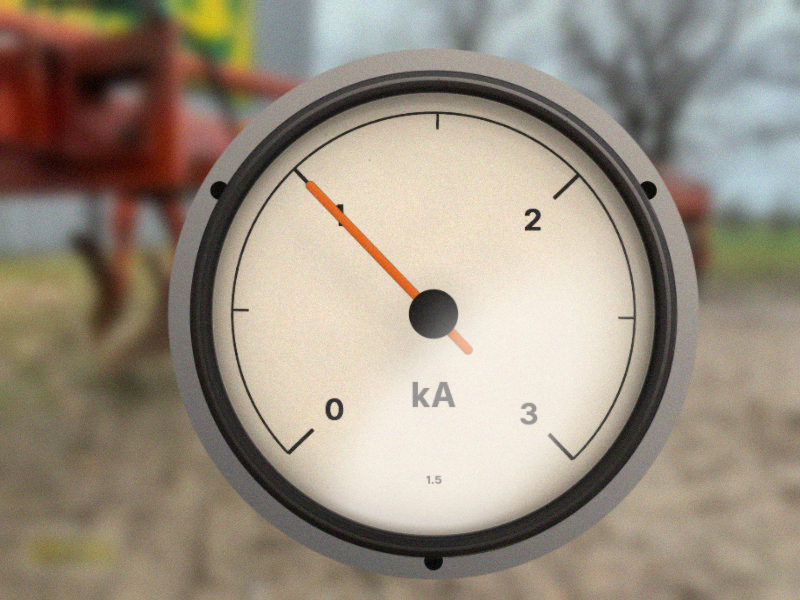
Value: 1 kA
